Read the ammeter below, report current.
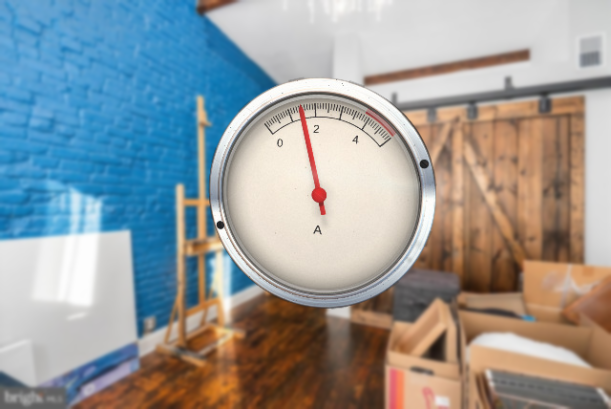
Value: 1.5 A
